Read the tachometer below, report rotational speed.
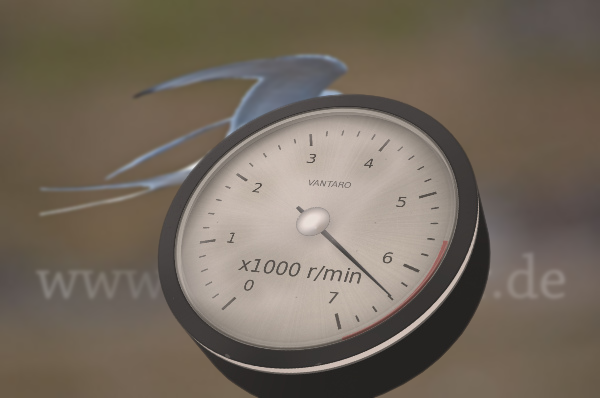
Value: 6400 rpm
